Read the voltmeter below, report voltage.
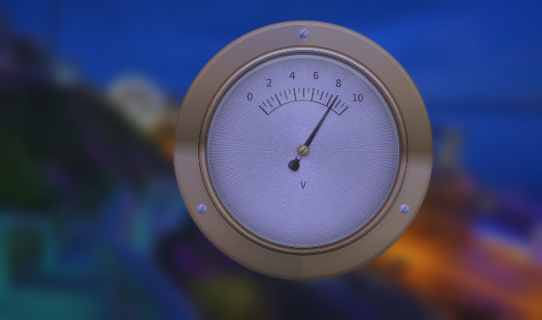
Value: 8.5 V
